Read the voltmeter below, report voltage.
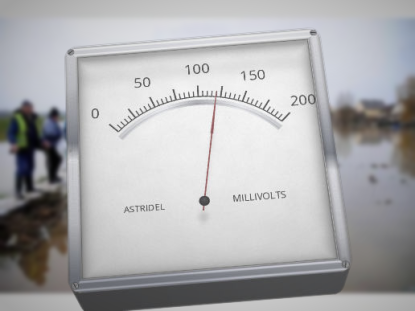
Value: 120 mV
